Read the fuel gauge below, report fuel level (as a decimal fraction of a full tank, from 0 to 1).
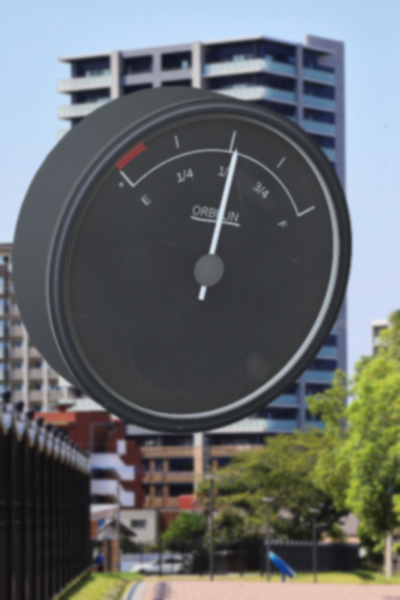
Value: 0.5
